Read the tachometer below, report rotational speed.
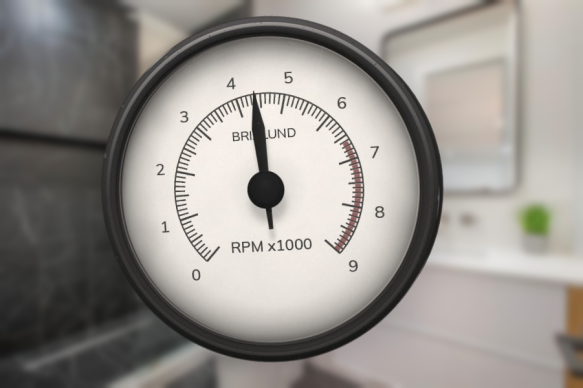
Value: 4400 rpm
